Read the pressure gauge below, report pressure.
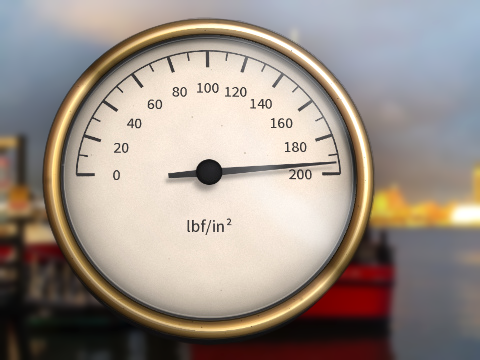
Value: 195 psi
